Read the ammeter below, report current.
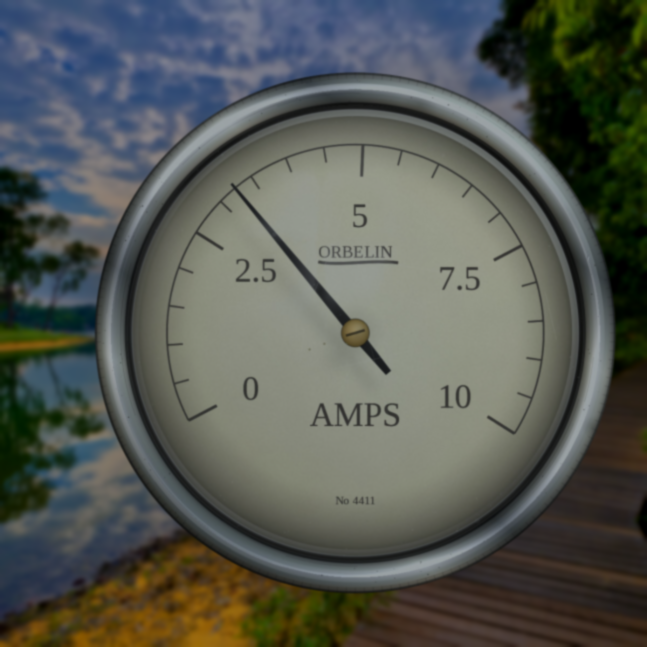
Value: 3.25 A
